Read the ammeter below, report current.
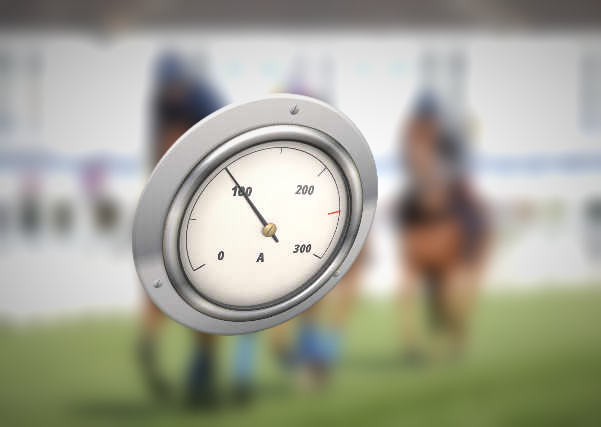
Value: 100 A
